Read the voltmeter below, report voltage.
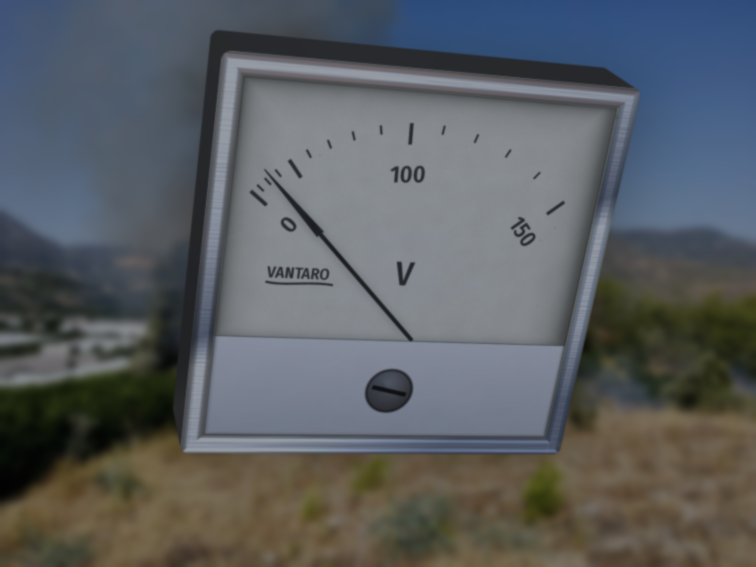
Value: 35 V
